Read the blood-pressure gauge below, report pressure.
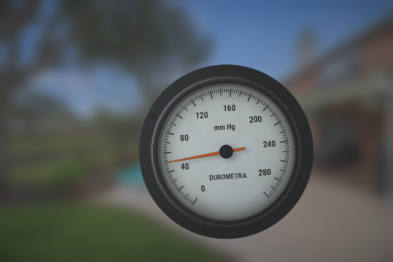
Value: 50 mmHg
